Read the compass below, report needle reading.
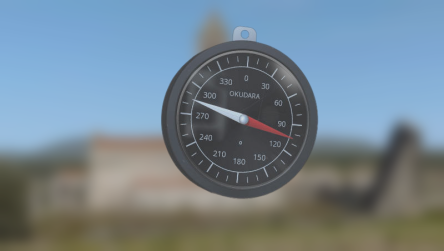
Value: 105 °
